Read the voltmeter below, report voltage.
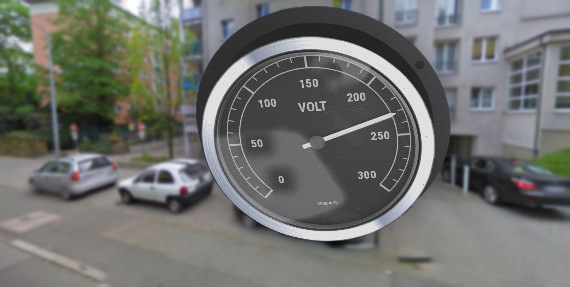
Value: 230 V
